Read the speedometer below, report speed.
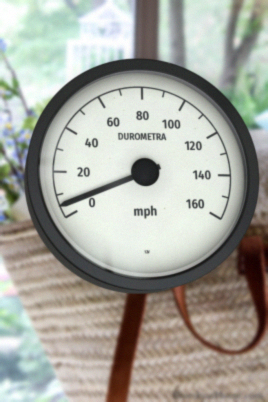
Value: 5 mph
